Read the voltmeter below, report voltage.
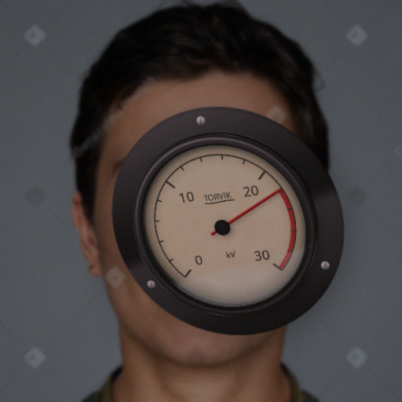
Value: 22 kV
